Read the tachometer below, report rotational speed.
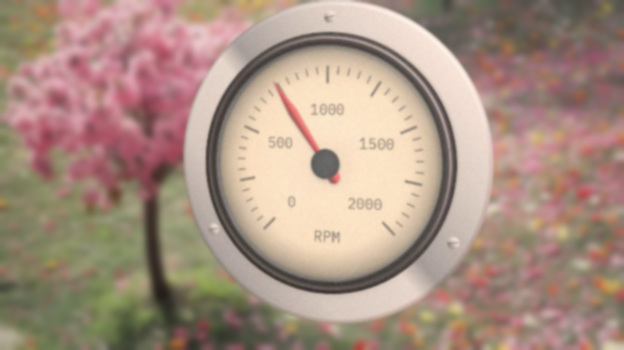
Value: 750 rpm
